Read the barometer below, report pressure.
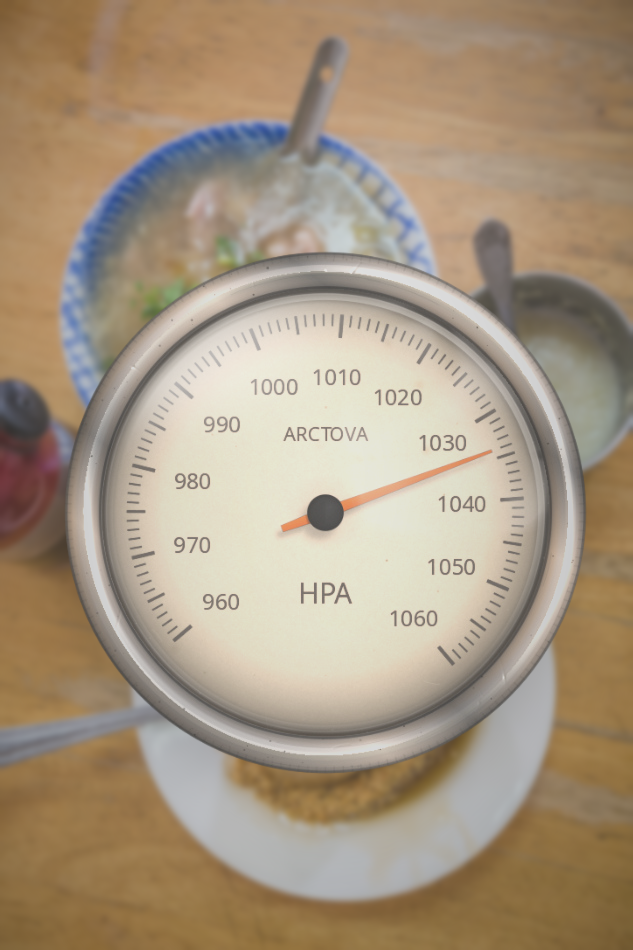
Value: 1034 hPa
